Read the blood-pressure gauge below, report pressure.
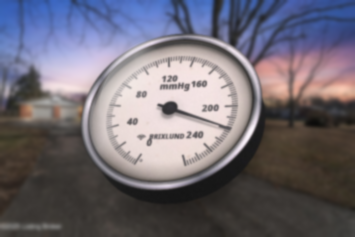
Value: 220 mmHg
